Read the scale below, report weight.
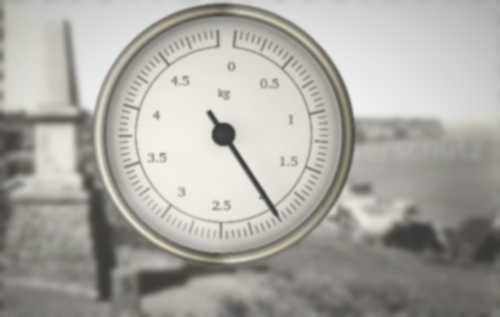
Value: 2 kg
